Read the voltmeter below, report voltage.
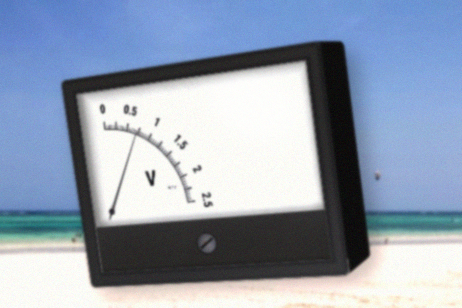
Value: 0.75 V
